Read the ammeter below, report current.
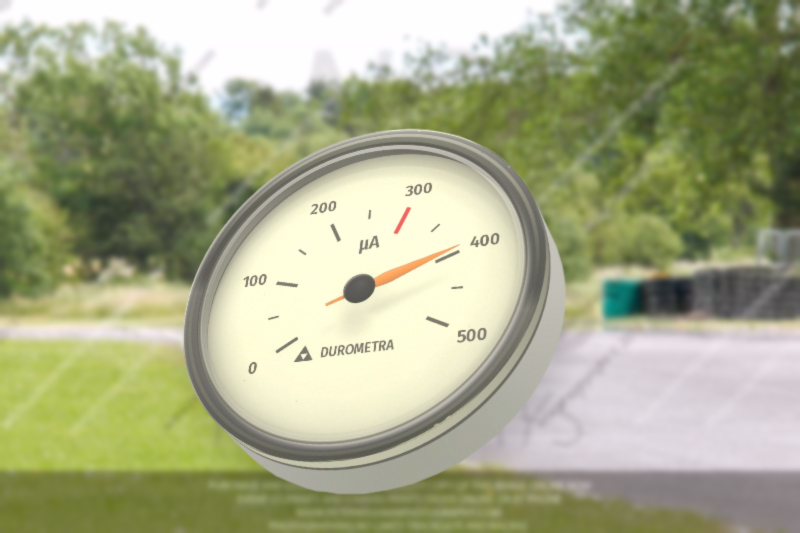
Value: 400 µA
